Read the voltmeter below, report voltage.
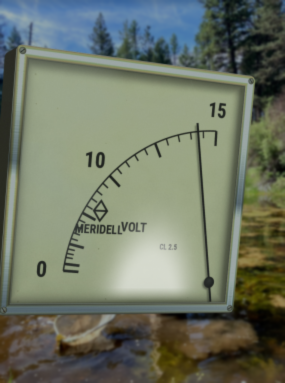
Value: 14.25 V
